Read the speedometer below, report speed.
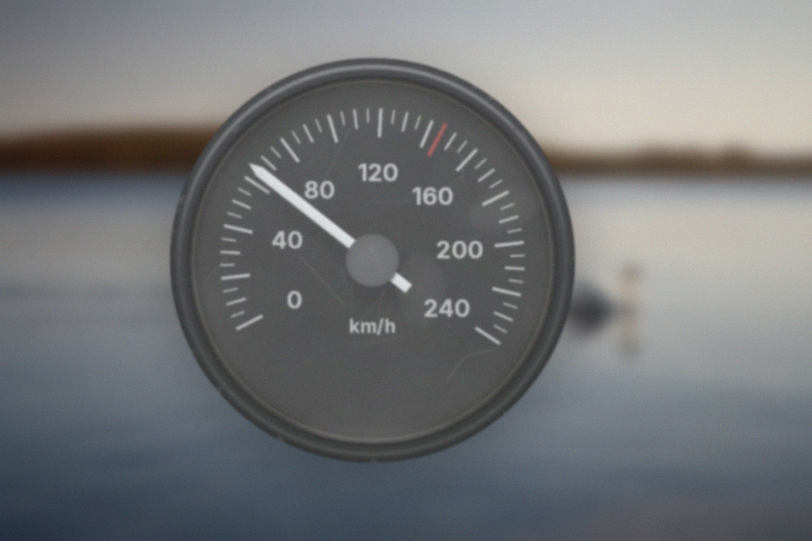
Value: 65 km/h
